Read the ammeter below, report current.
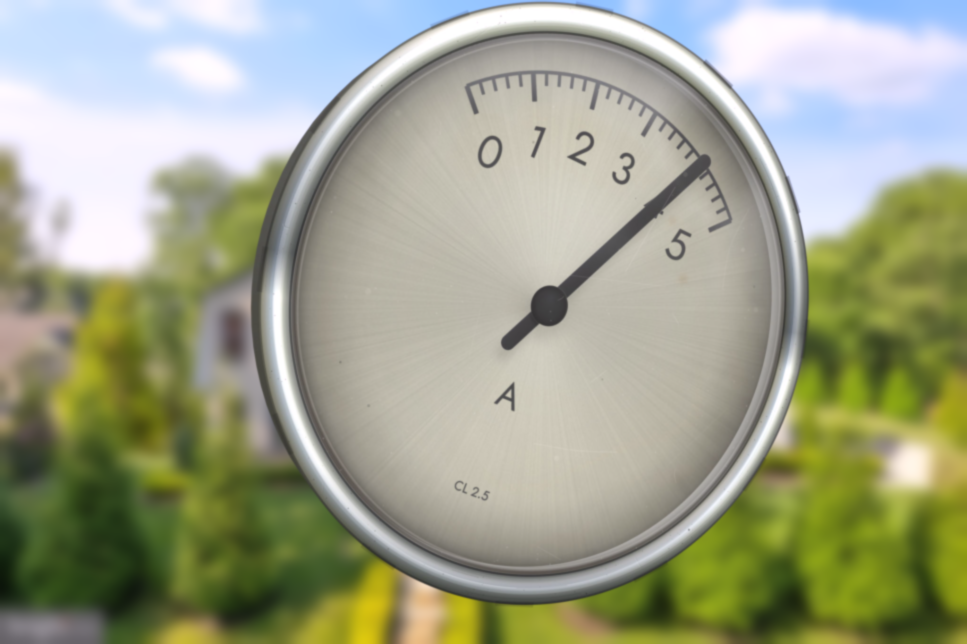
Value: 4 A
